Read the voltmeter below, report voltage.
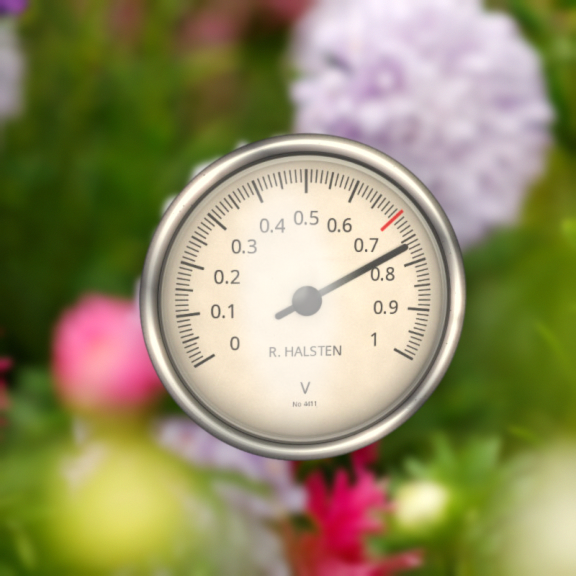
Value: 0.76 V
